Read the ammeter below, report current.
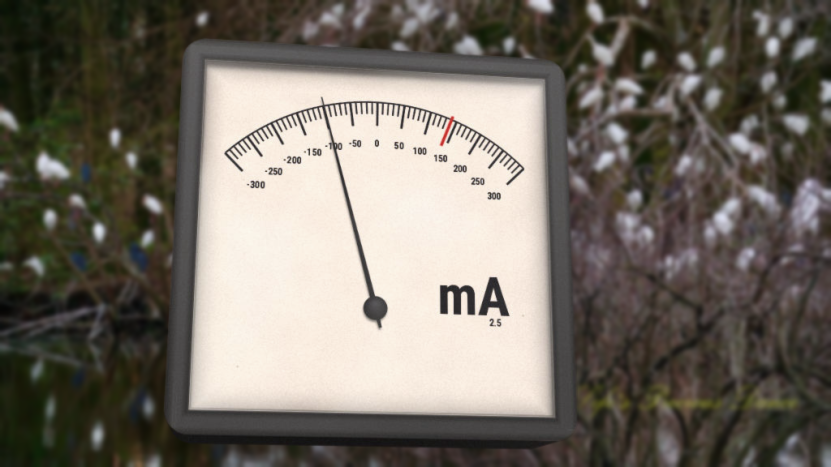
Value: -100 mA
